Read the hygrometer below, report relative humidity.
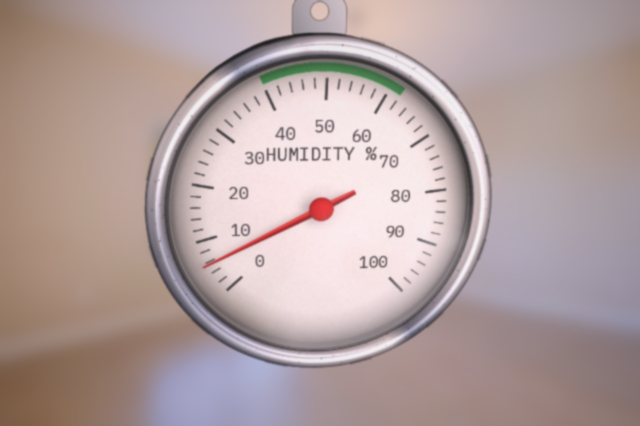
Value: 6 %
